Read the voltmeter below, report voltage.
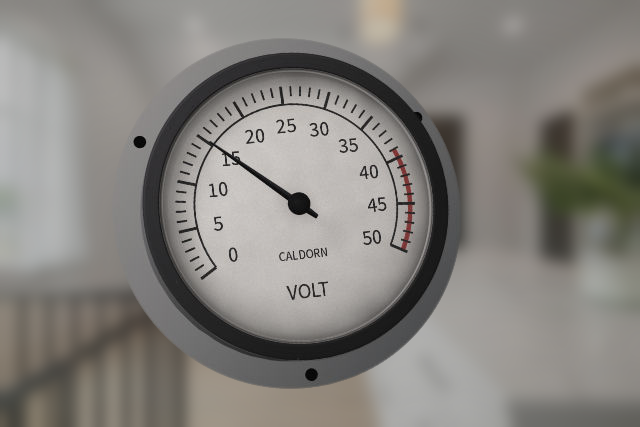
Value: 15 V
